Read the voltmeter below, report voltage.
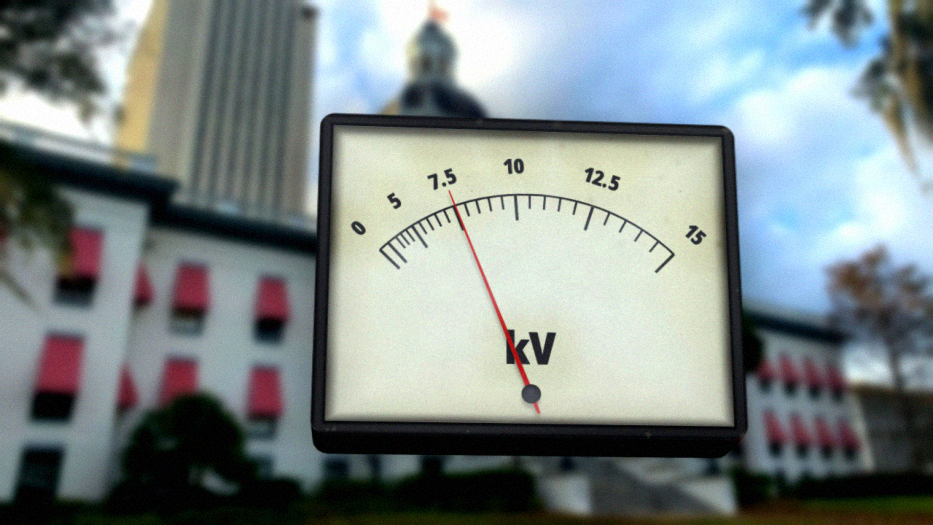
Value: 7.5 kV
